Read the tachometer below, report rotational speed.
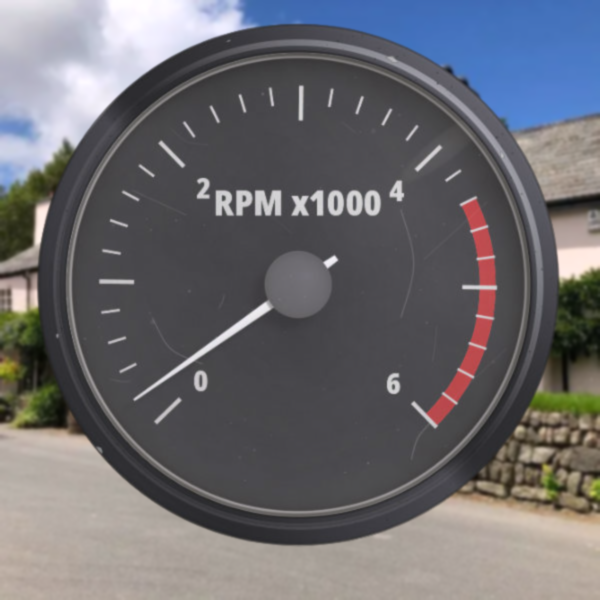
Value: 200 rpm
